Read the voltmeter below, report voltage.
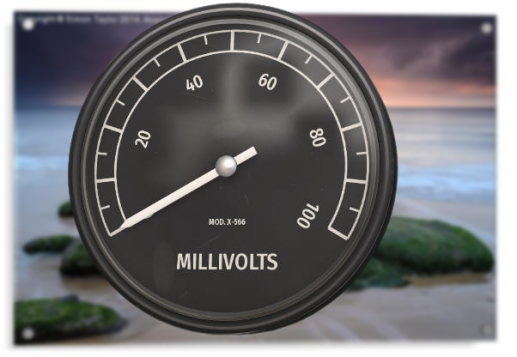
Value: 0 mV
